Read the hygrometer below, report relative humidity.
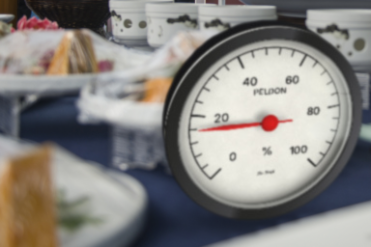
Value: 16 %
